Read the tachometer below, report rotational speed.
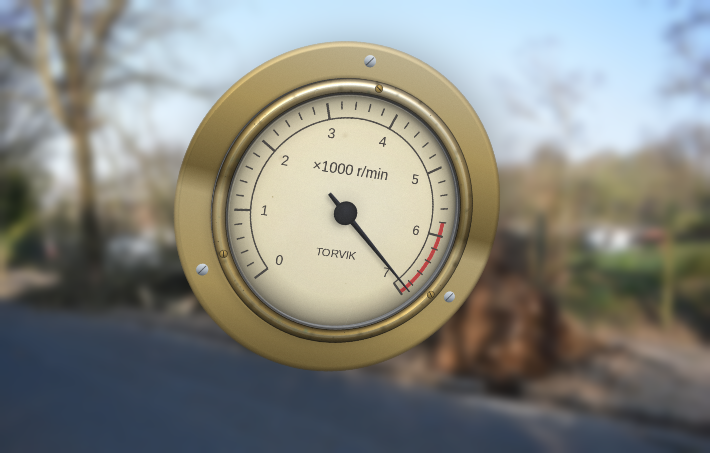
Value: 6900 rpm
